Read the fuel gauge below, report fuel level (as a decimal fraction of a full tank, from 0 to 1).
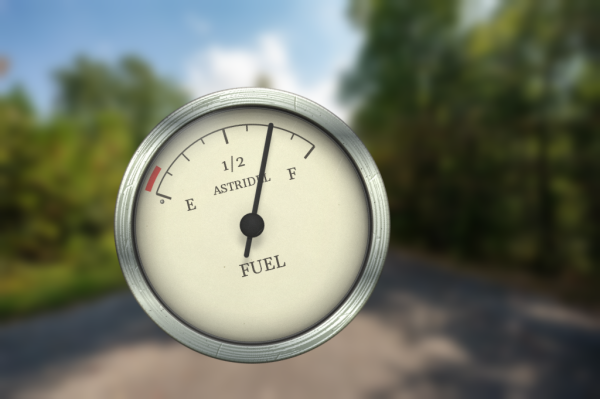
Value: 0.75
